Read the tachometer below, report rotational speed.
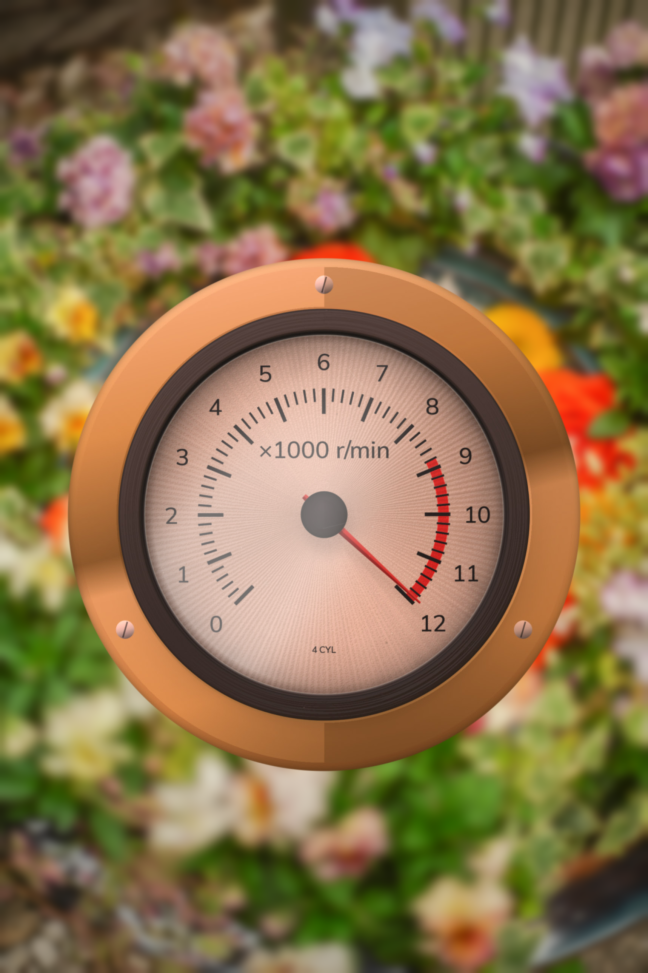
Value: 11900 rpm
